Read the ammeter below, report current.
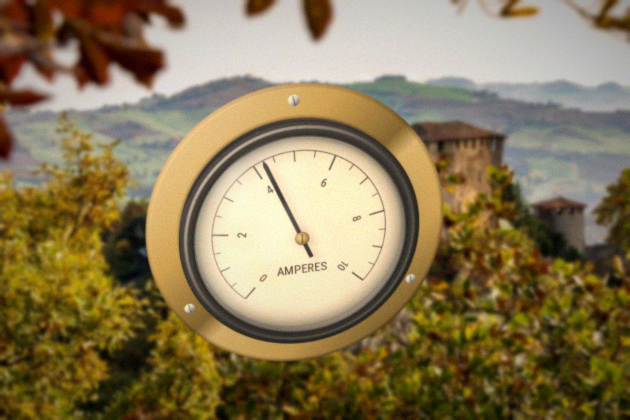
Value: 4.25 A
